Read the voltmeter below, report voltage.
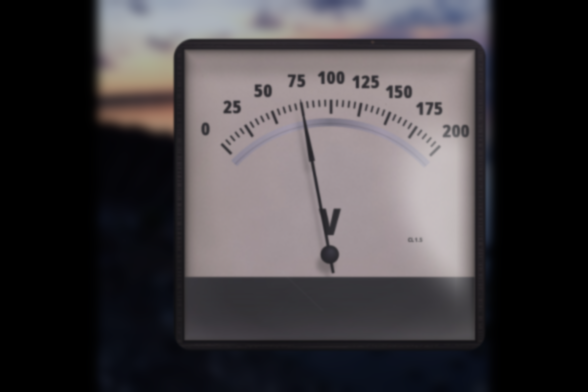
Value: 75 V
